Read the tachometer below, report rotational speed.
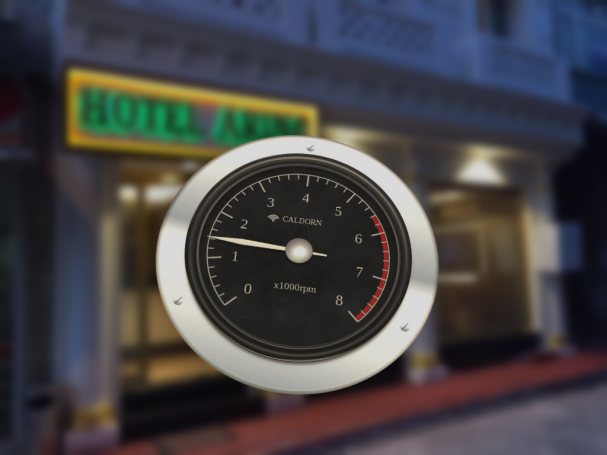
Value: 1400 rpm
